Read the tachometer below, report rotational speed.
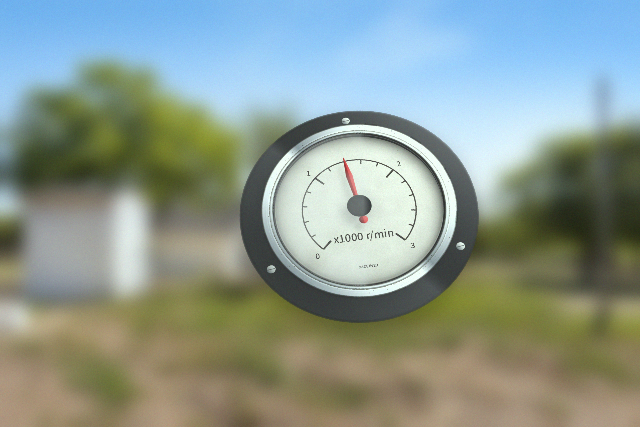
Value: 1400 rpm
